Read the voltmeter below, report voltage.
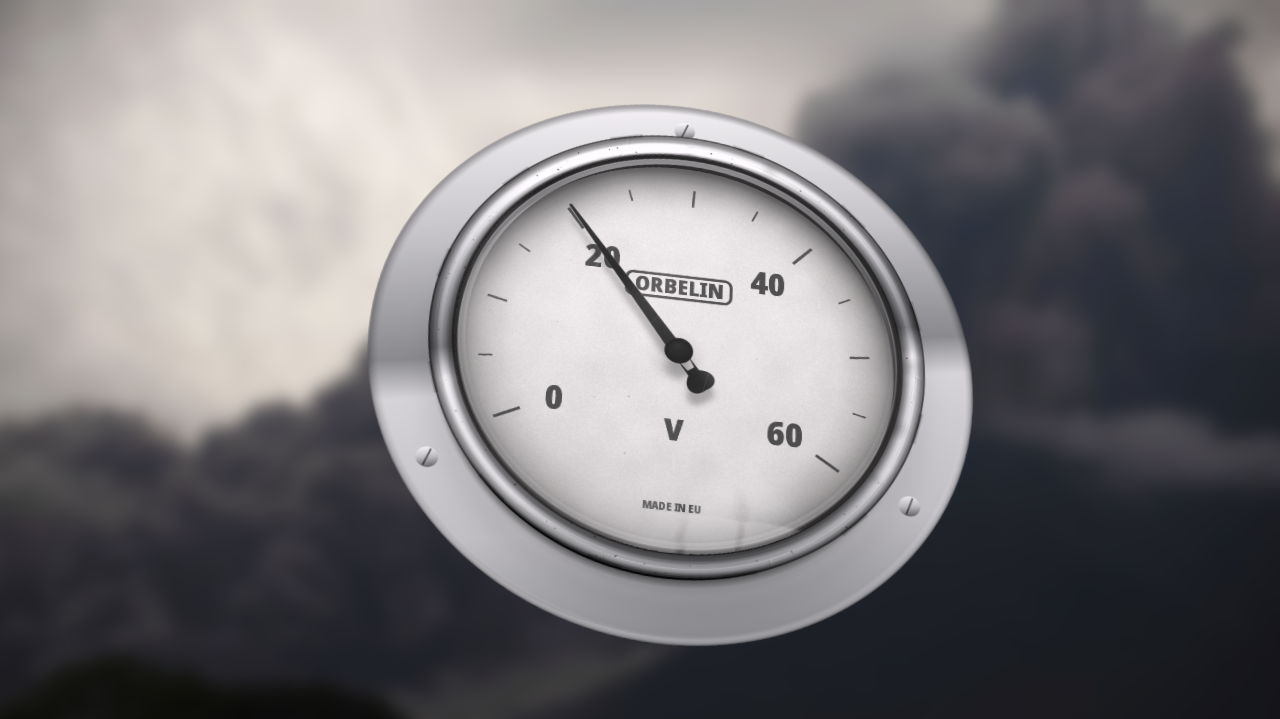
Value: 20 V
